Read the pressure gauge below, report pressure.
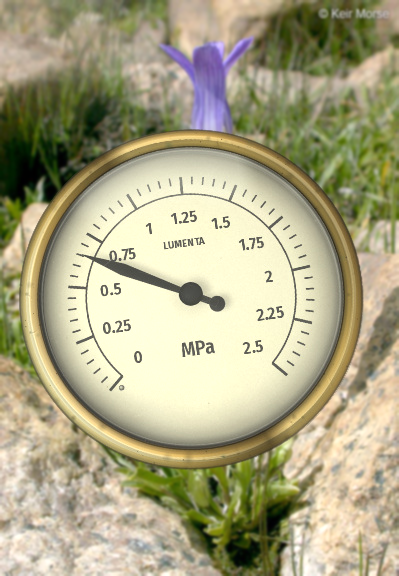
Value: 0.65 MPa
